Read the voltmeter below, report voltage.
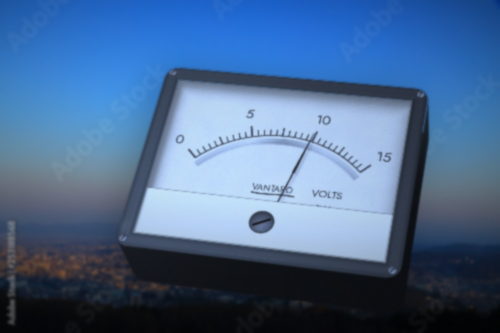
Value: 10 V
